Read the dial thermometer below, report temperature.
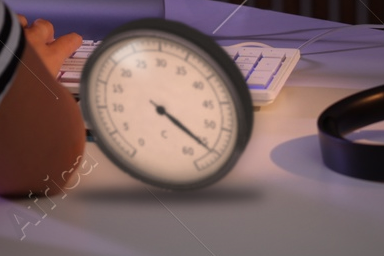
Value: 55 °C
